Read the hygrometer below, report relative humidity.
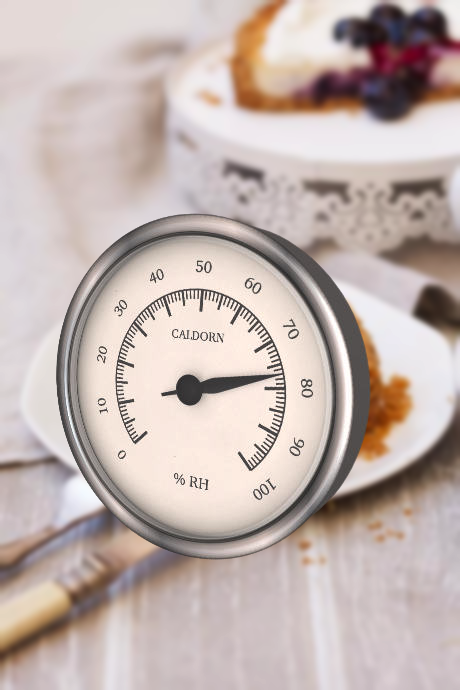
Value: 77 %
